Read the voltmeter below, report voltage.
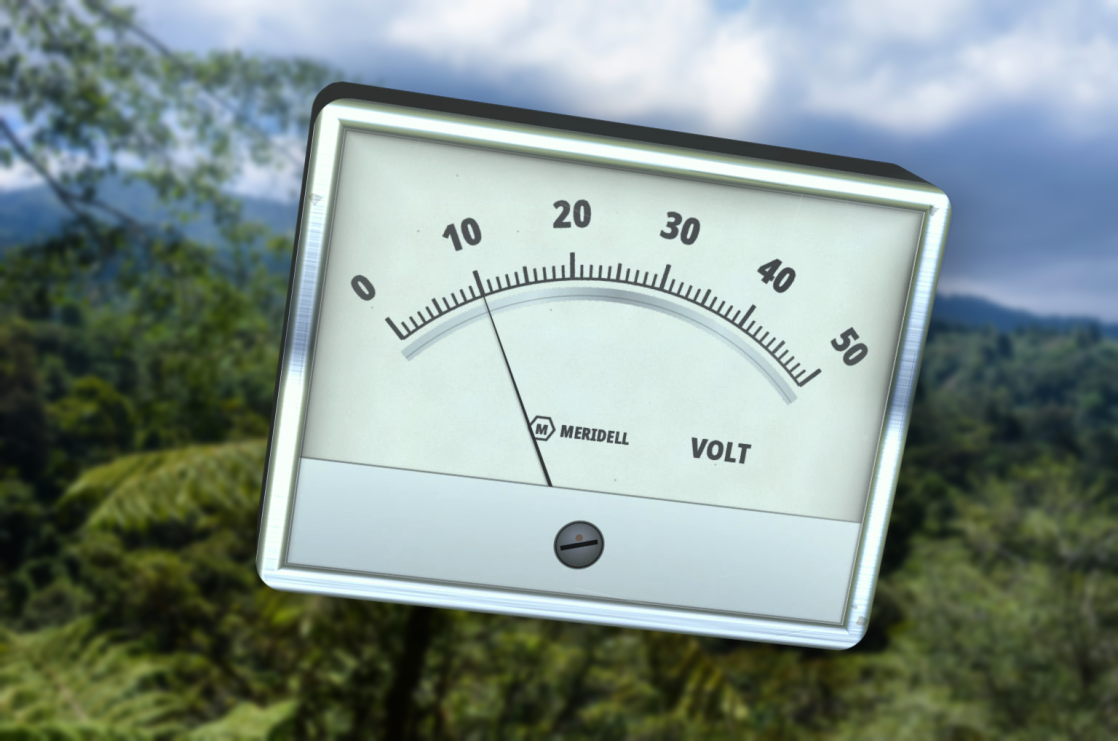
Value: 10 V
